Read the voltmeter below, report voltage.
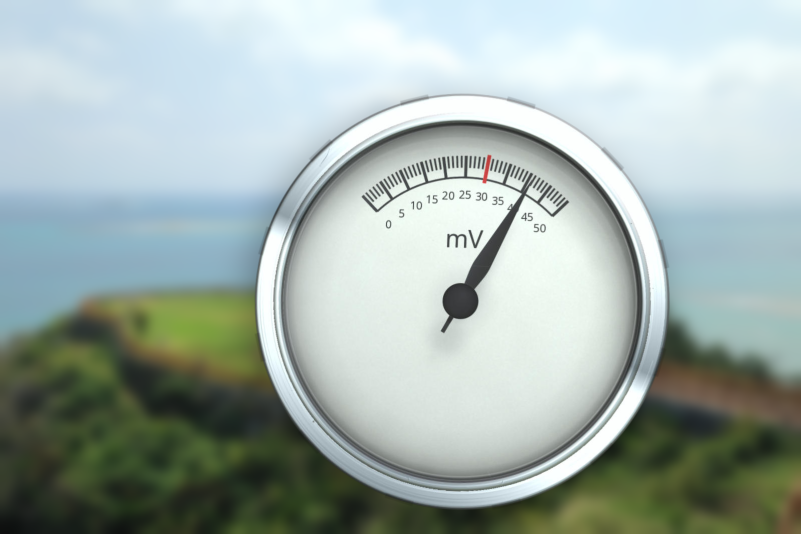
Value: 41 mV
